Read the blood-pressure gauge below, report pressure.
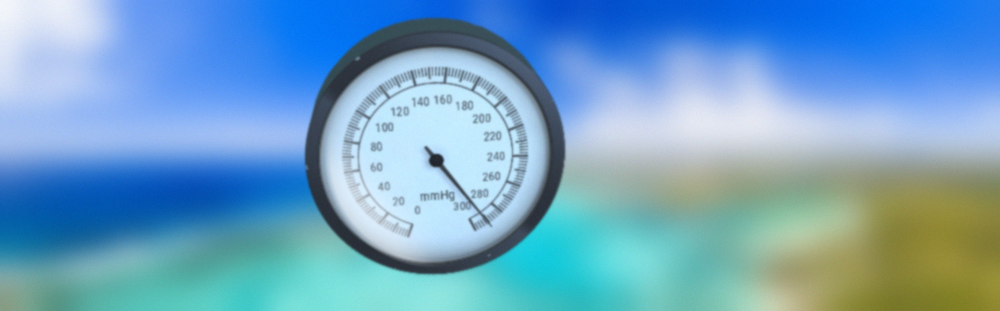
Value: 290 mmHg
